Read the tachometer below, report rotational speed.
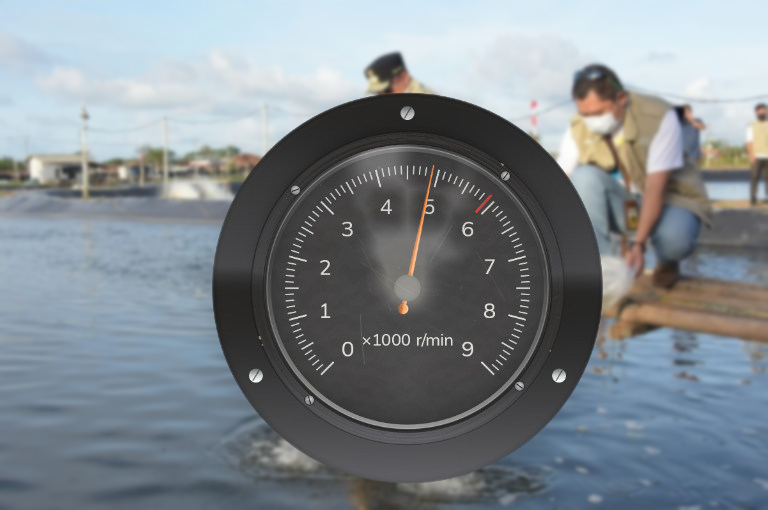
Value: 4900 rpm
